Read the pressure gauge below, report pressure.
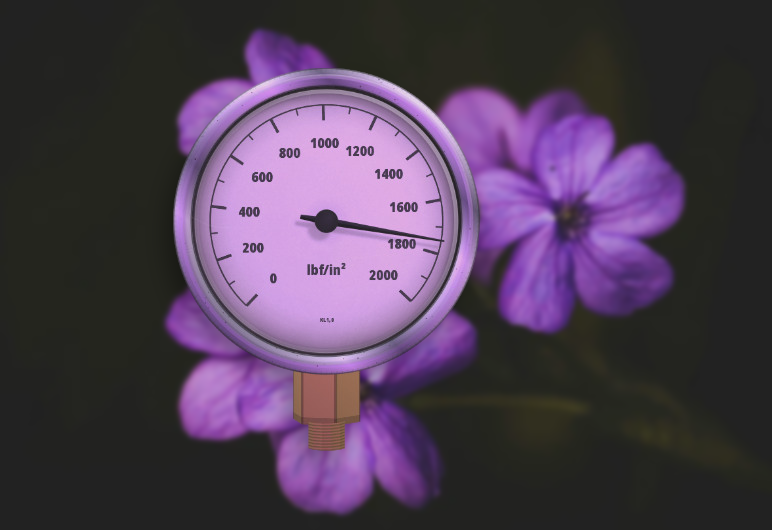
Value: 1750 psi
